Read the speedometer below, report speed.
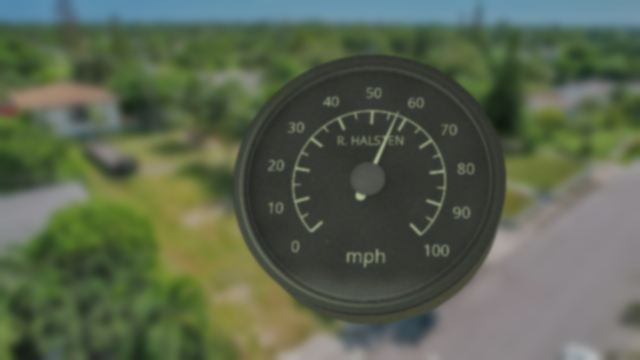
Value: 57.5 mph
